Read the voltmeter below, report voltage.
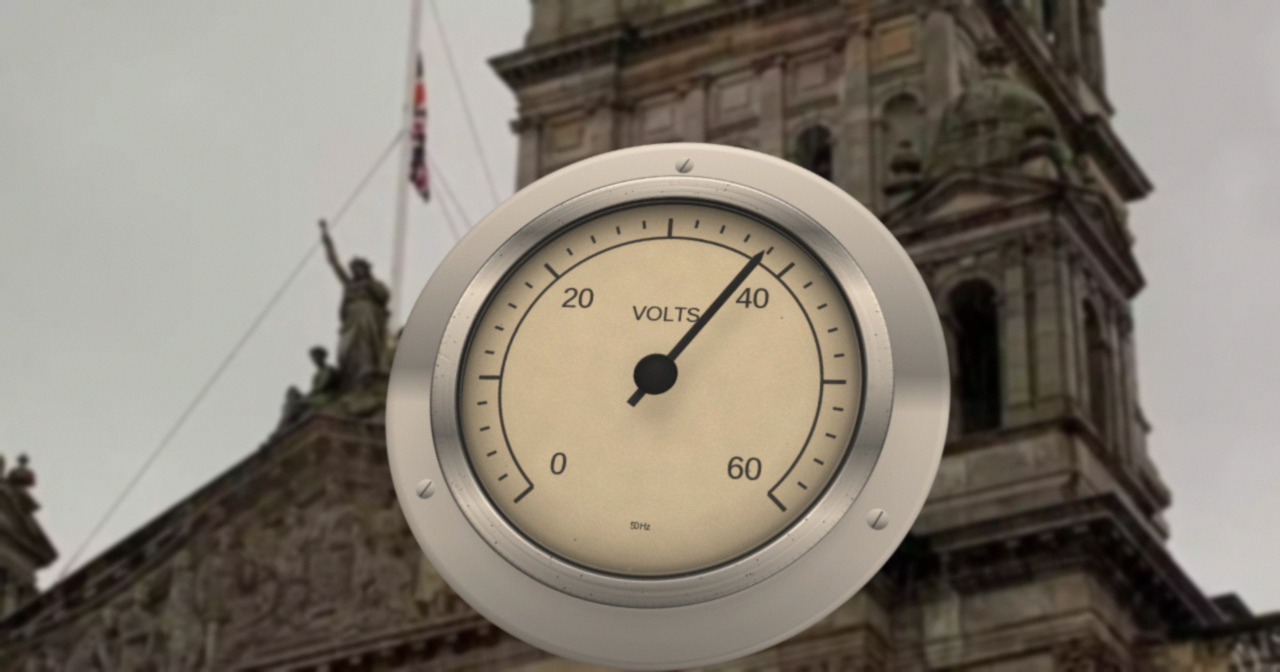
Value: 38 V
